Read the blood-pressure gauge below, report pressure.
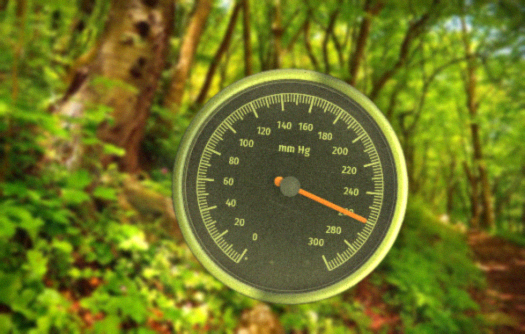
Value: 260 mmHg
